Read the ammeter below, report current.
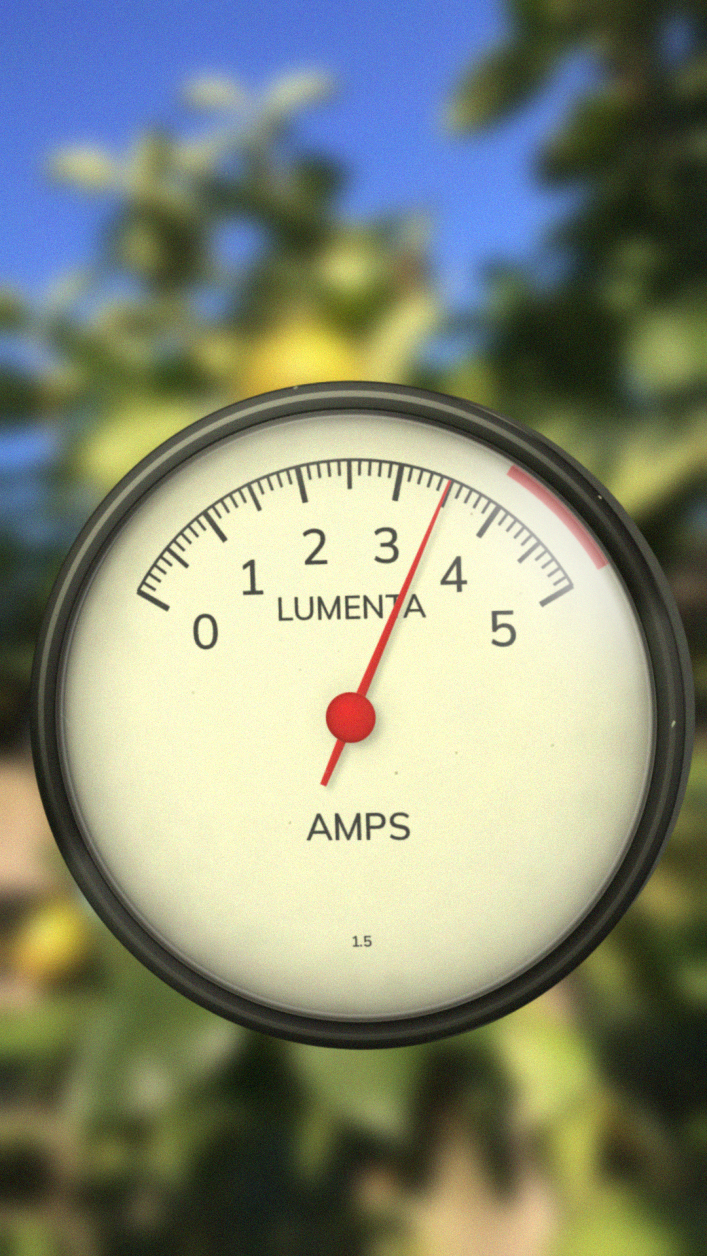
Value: 3.5 A
